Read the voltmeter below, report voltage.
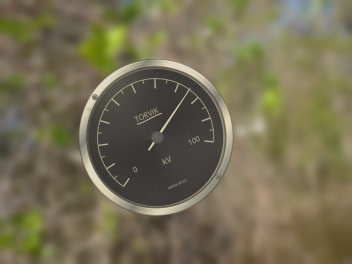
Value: 75 kV
